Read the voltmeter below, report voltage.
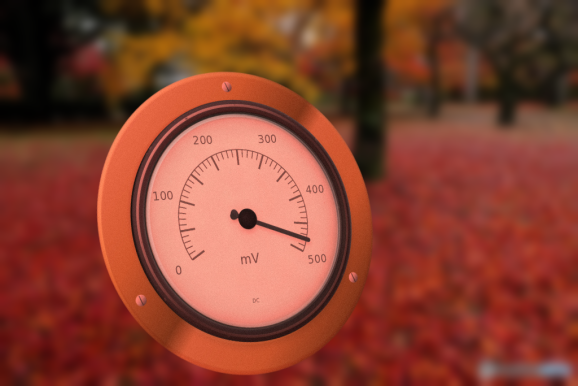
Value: 480 mV
